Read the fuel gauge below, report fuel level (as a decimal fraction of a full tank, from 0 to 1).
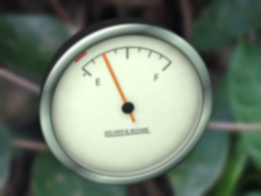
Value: 0.25
